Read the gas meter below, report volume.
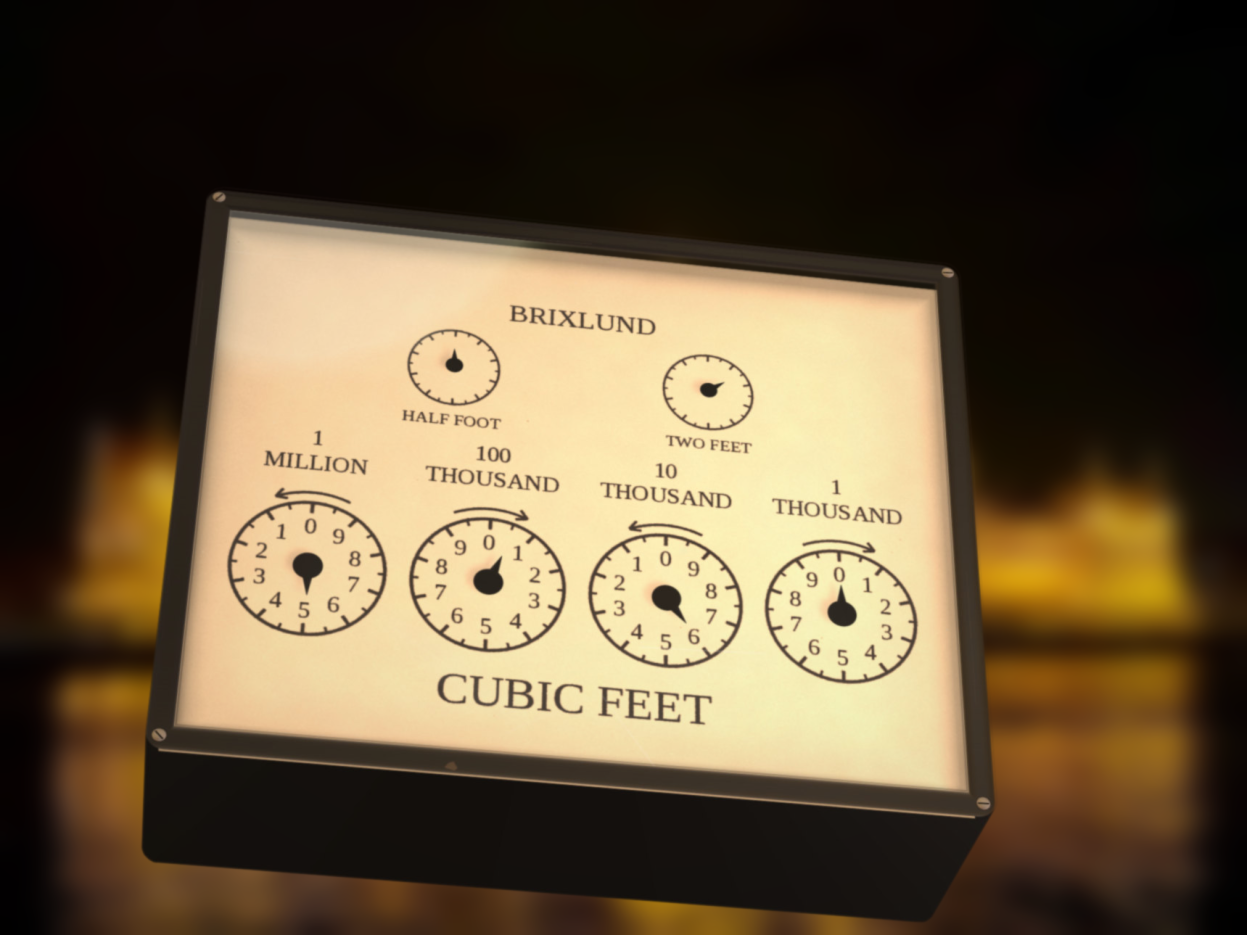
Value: 506000 ft³
